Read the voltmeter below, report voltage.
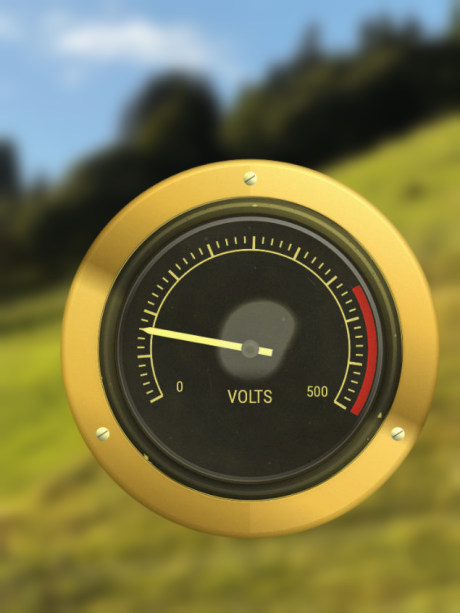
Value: 80 V
